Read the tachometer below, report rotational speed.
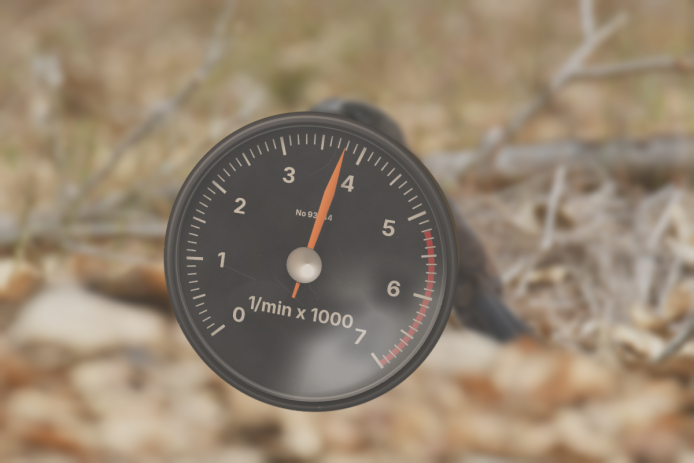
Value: 3800 rpm
